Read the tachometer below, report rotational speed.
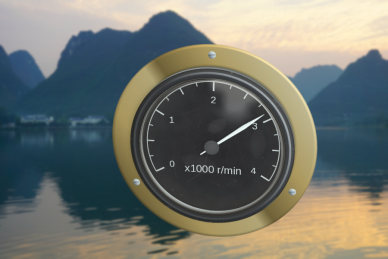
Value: 2875 rpm
